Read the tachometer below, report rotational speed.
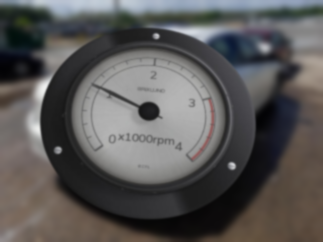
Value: 1000 rpm
